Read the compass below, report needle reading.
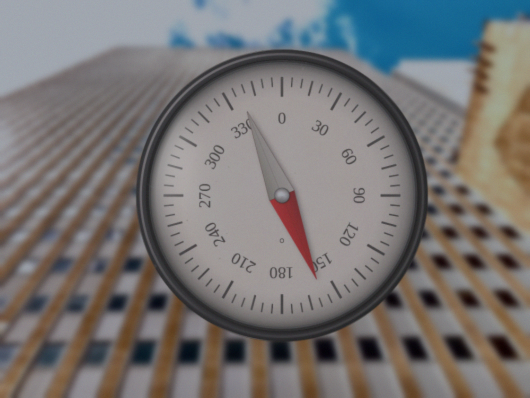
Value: 157.5 °
